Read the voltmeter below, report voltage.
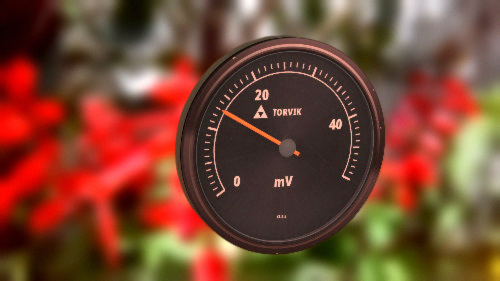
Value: 13 mV
